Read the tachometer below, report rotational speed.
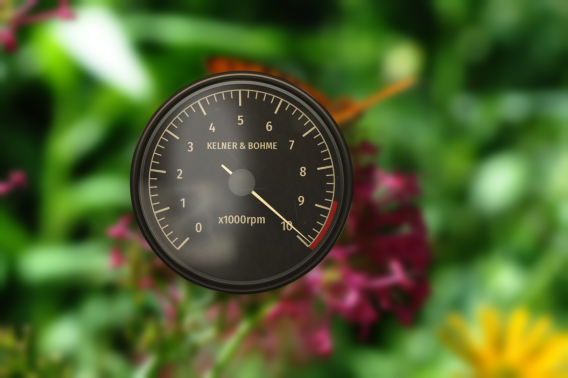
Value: 9900 rpm
